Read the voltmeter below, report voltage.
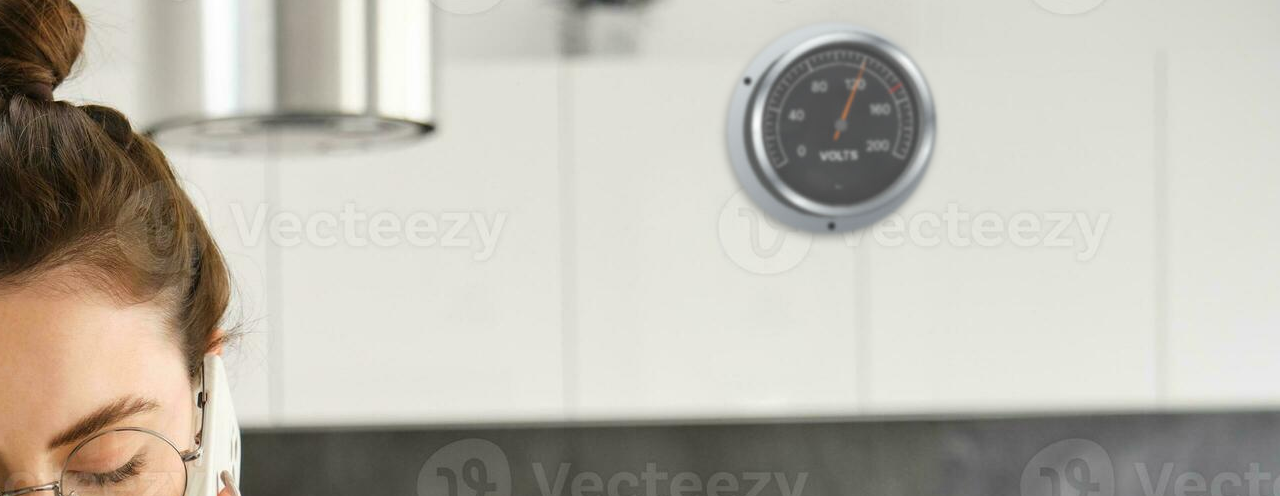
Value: 120 V
